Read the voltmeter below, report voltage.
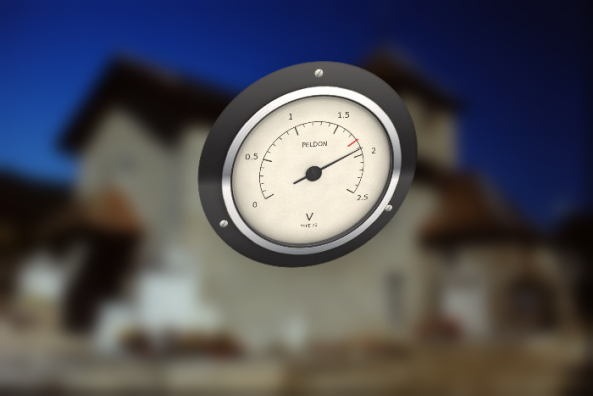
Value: 1.9 V
